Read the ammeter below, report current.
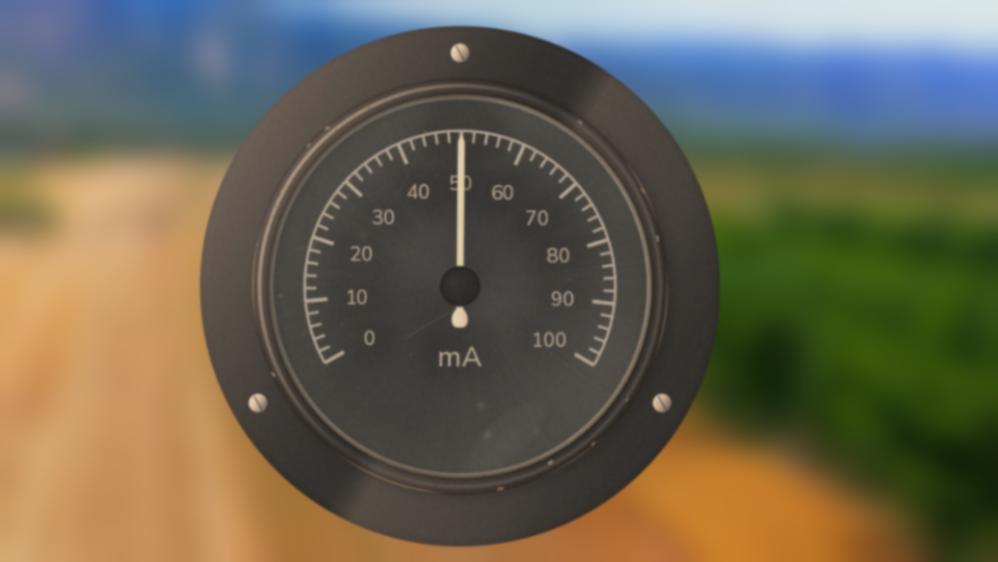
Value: 50 mA
